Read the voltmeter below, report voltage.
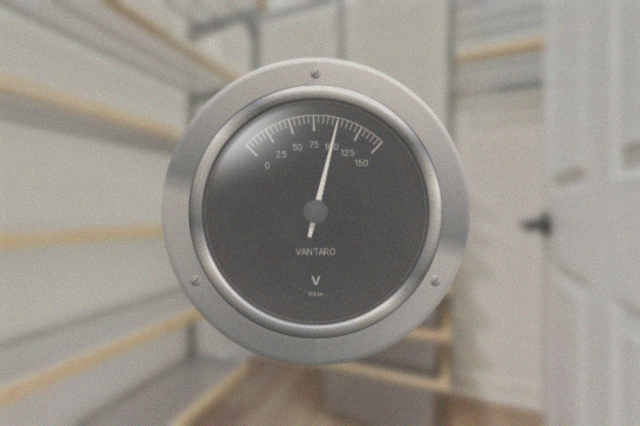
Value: 100 V
